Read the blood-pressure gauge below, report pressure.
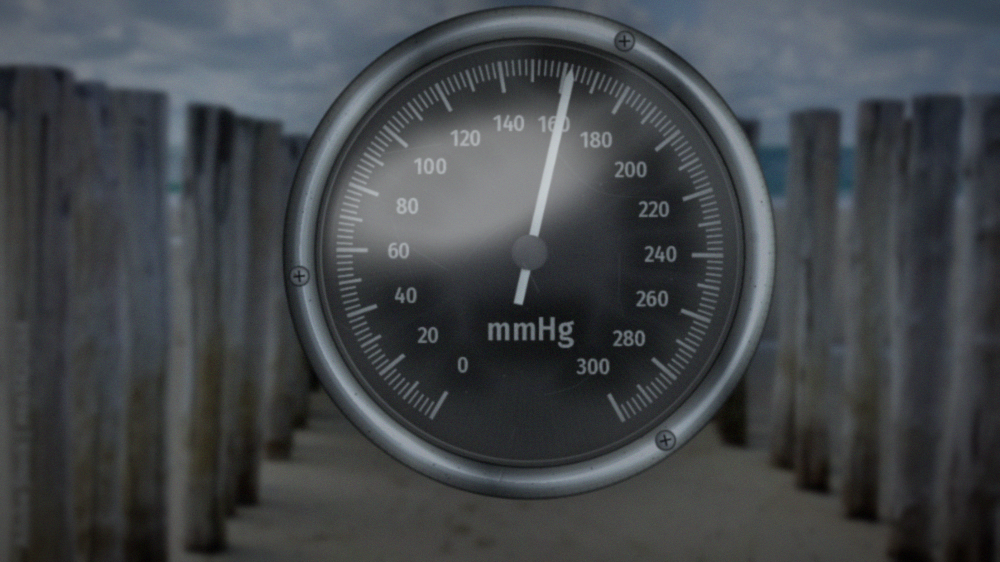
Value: 162 mmHg
